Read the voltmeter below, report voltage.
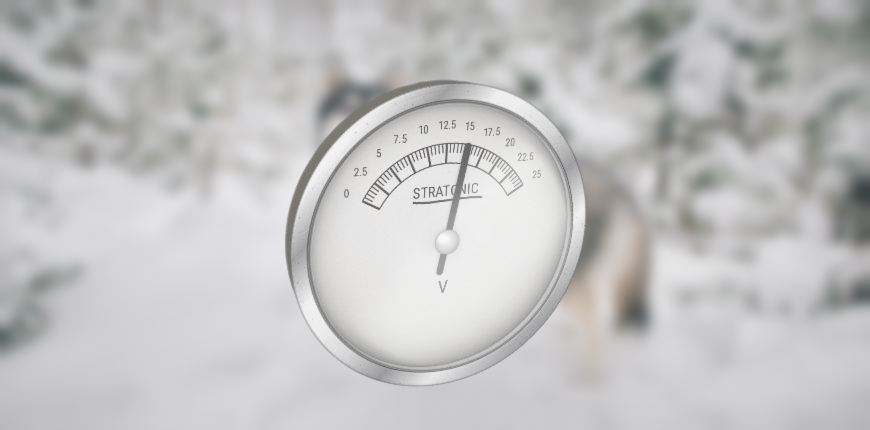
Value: 15 V
